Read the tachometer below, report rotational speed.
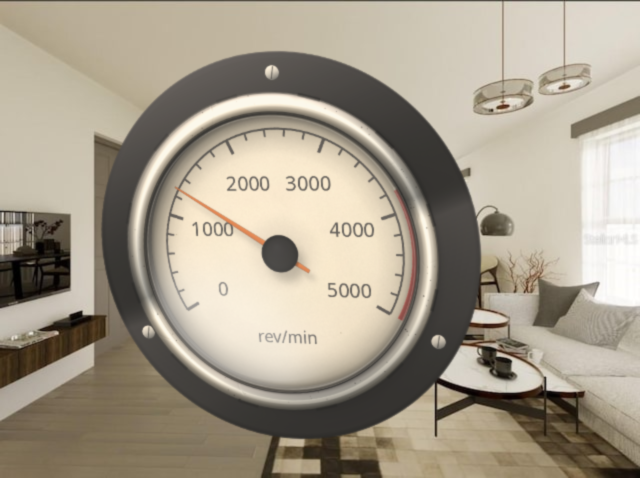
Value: 1300 rpm
